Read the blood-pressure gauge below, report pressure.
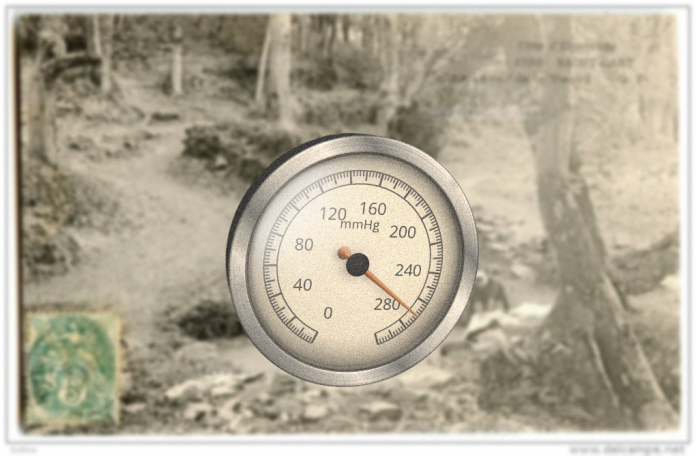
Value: 270 mmHg
